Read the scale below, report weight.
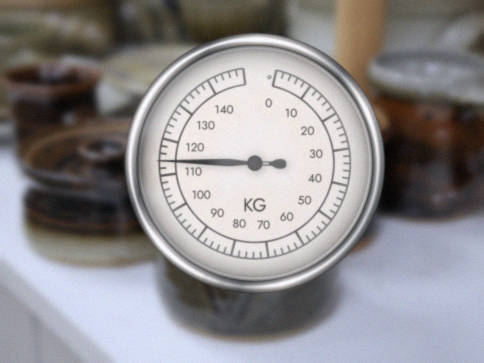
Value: 114 kg
